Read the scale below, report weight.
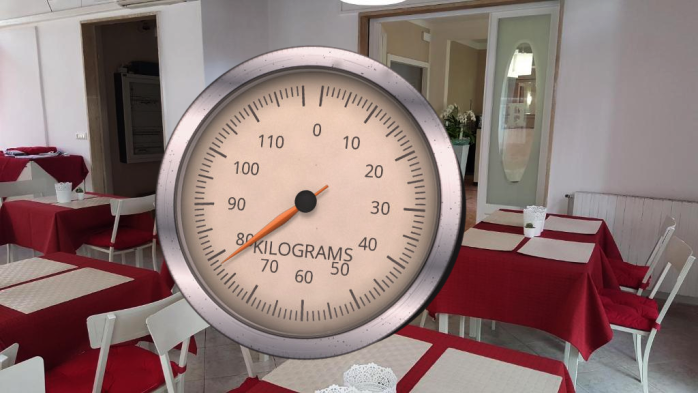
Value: 78 kg
